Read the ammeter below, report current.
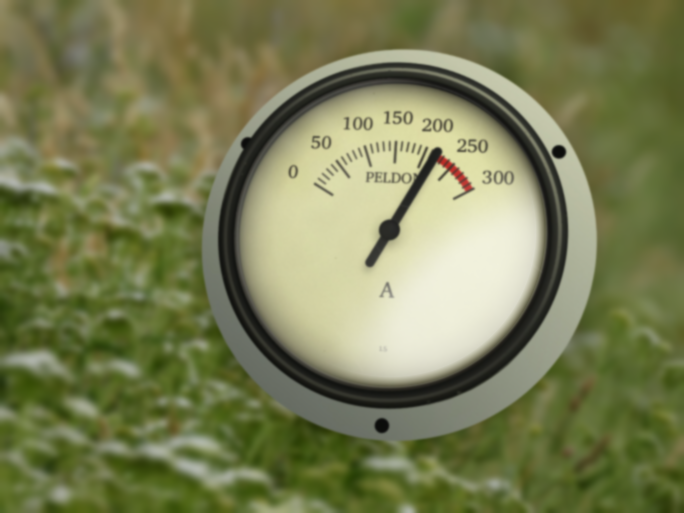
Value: 220 A
